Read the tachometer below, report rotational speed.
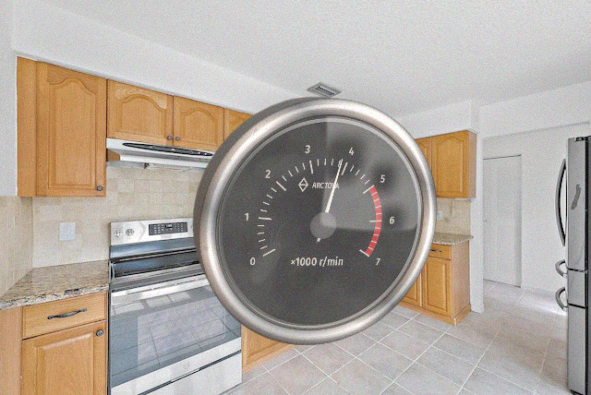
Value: 3800 rpm
